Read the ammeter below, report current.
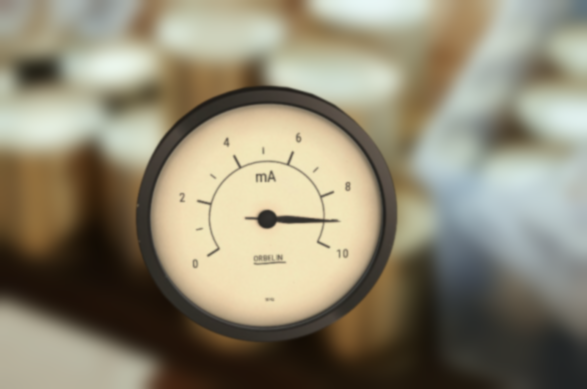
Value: 9 mA
